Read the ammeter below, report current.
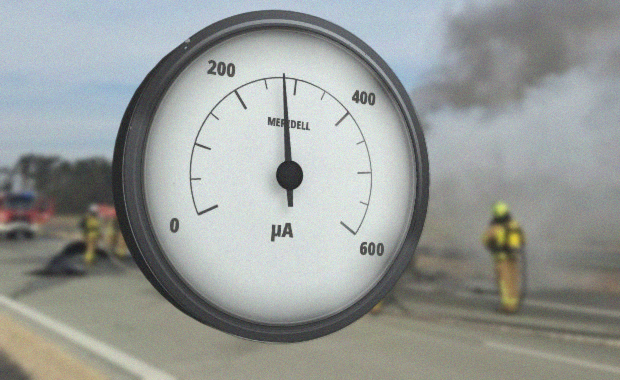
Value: 275 µA
